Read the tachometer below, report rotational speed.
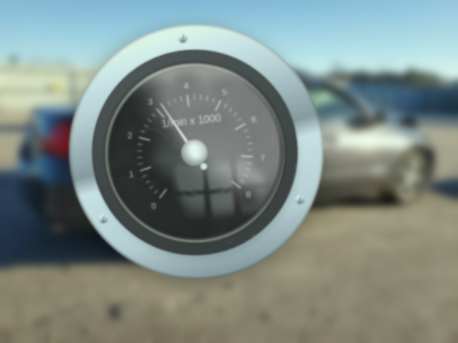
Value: 3200 rpm
